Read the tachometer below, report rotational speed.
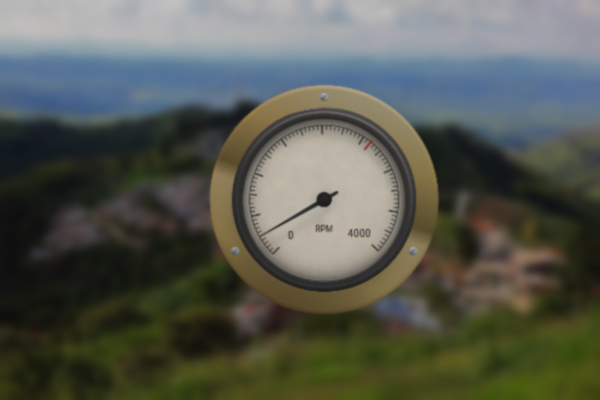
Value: 250 rpm
